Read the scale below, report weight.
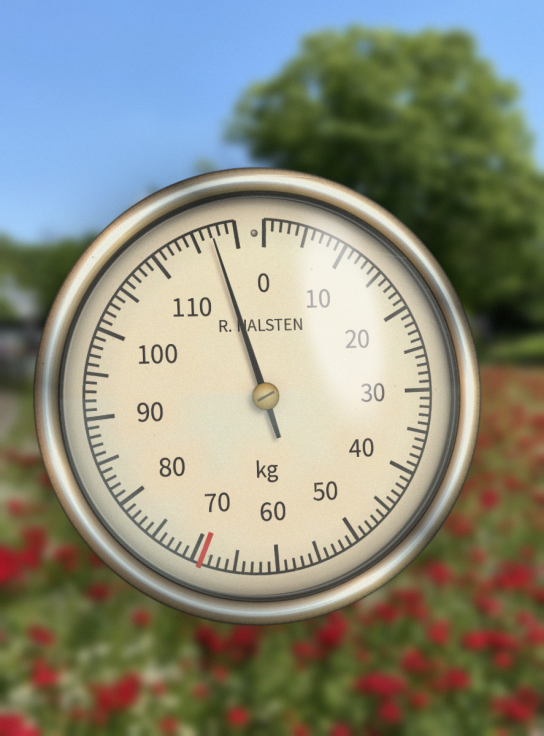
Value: 117 kg
